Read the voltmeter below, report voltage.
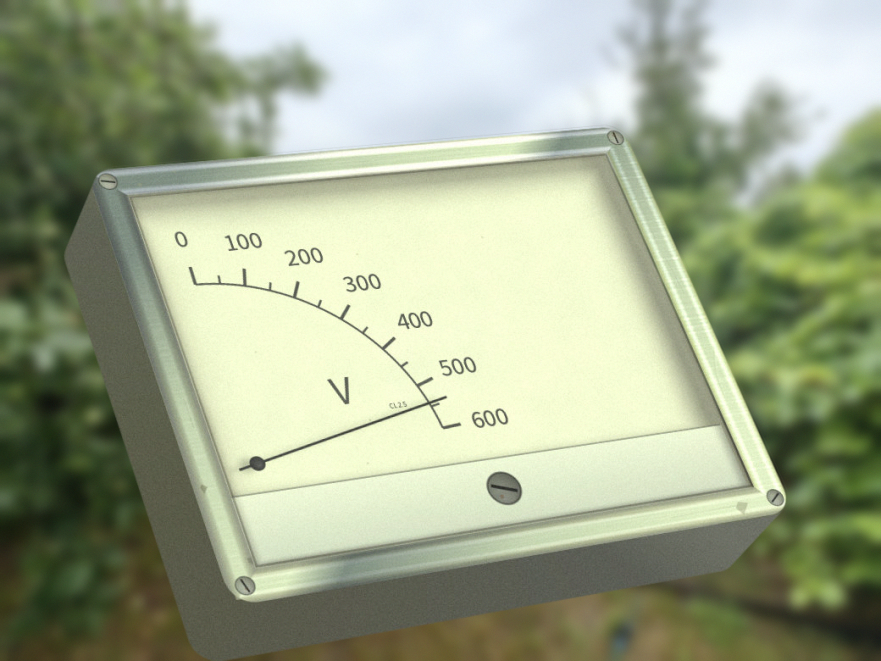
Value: 550 V
